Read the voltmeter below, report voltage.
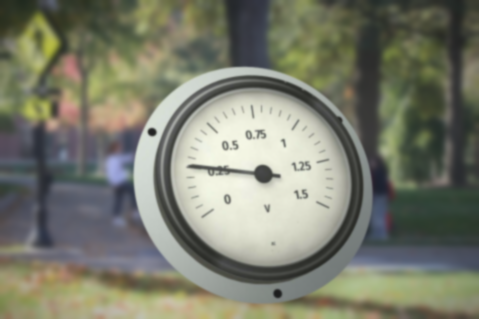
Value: 0.25 V
